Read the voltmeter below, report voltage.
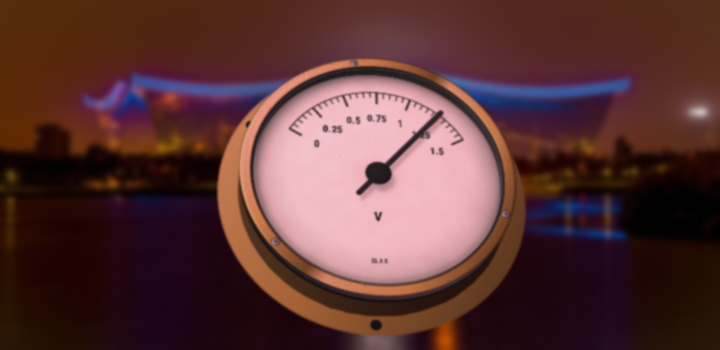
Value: 1.25 V
